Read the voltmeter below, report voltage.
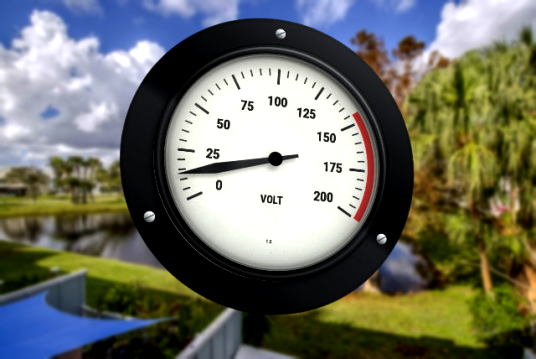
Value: 12.5 V
